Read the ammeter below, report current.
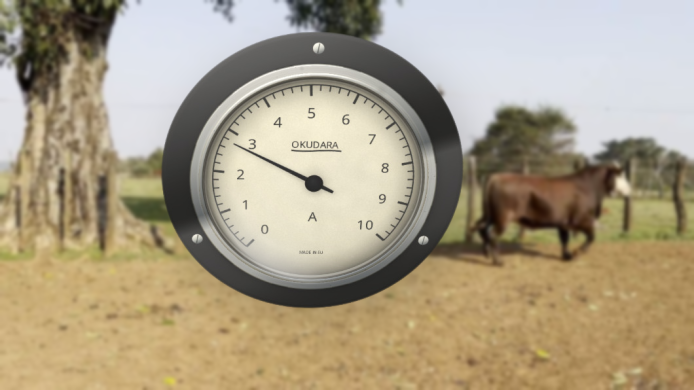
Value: 2.8 A
